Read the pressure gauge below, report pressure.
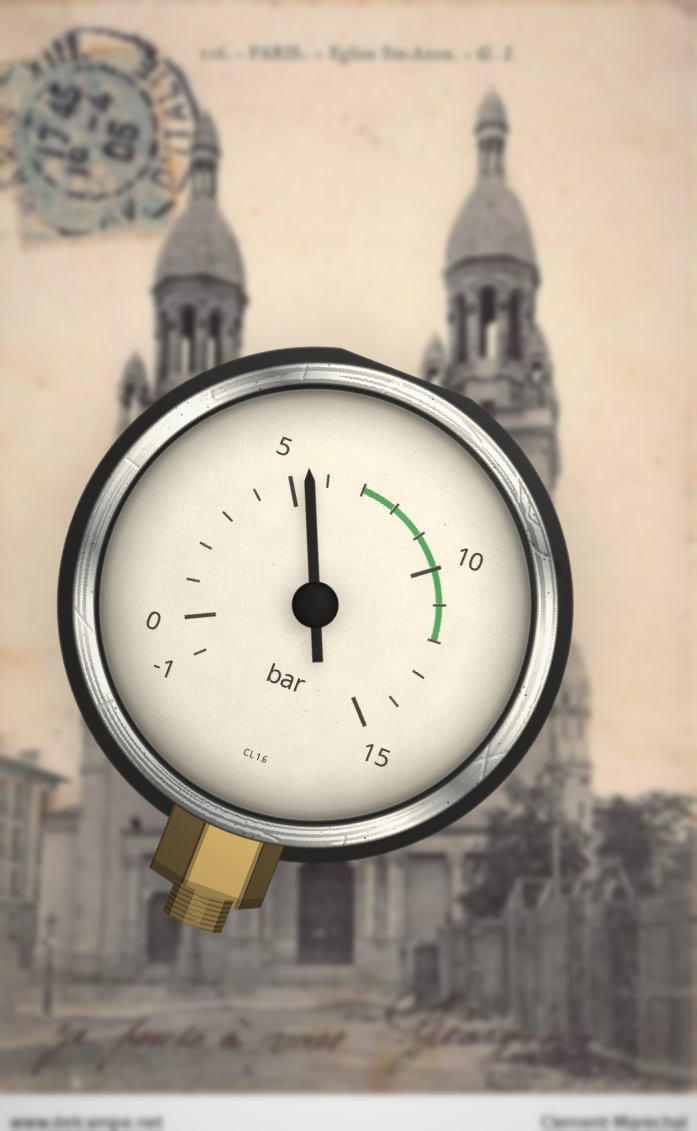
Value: 5.5 bar
